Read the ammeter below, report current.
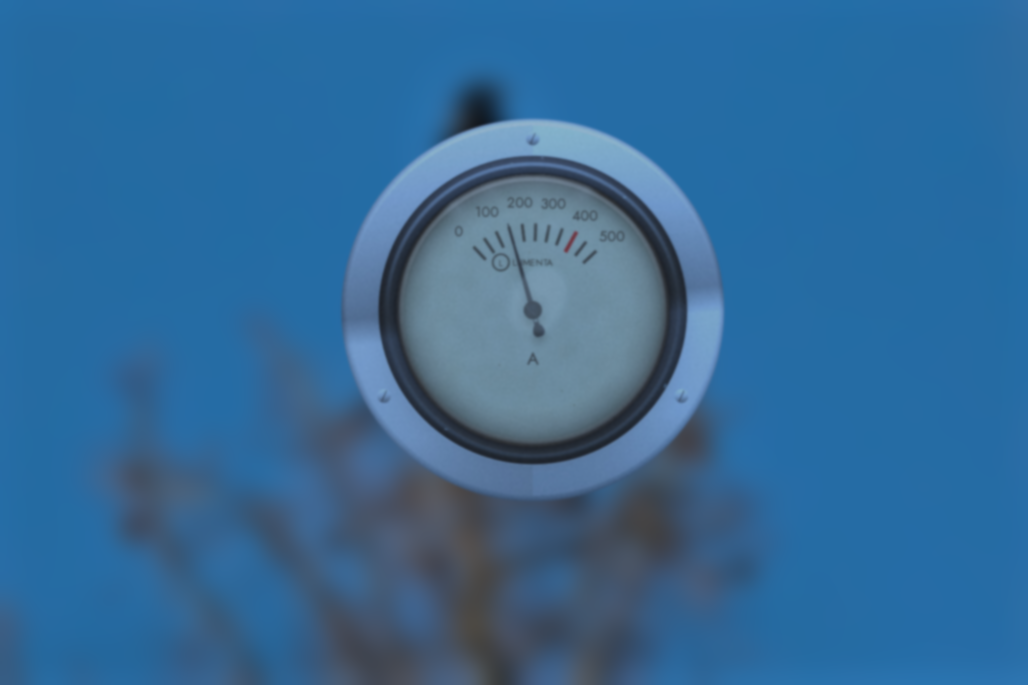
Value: 150 A
